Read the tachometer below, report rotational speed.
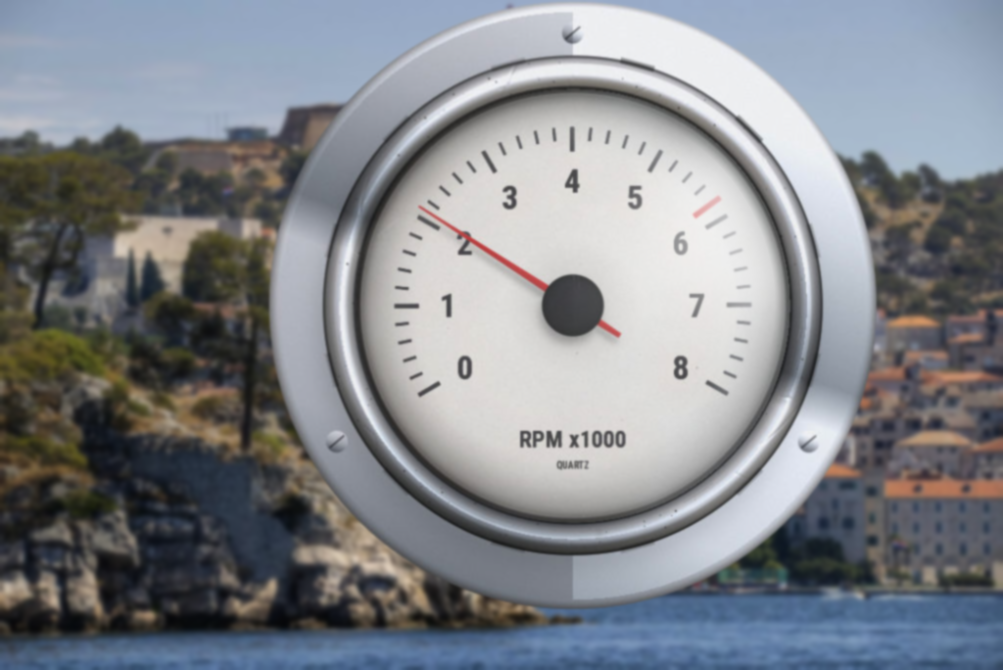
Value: 2100 rpm
